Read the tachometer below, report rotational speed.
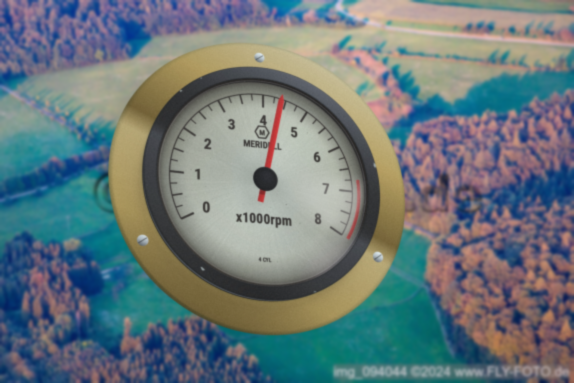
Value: 4375 rpm
